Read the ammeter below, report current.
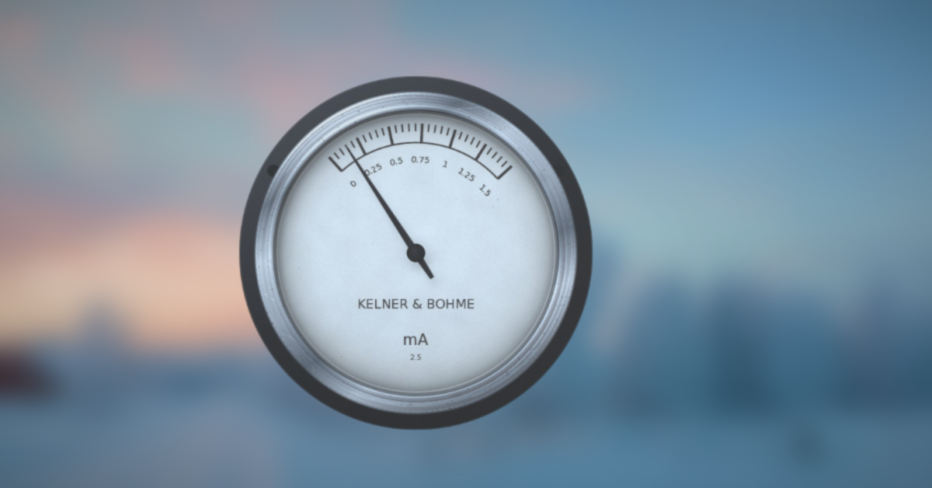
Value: 0.15 mA
